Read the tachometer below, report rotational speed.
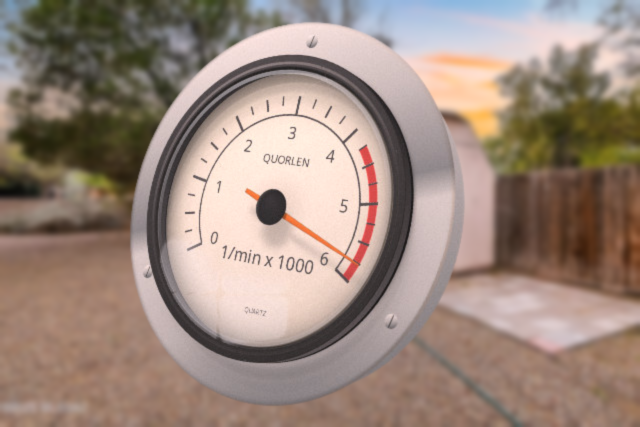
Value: 5750 rpm
